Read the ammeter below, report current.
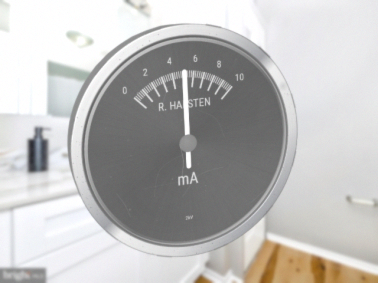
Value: 5 mA
